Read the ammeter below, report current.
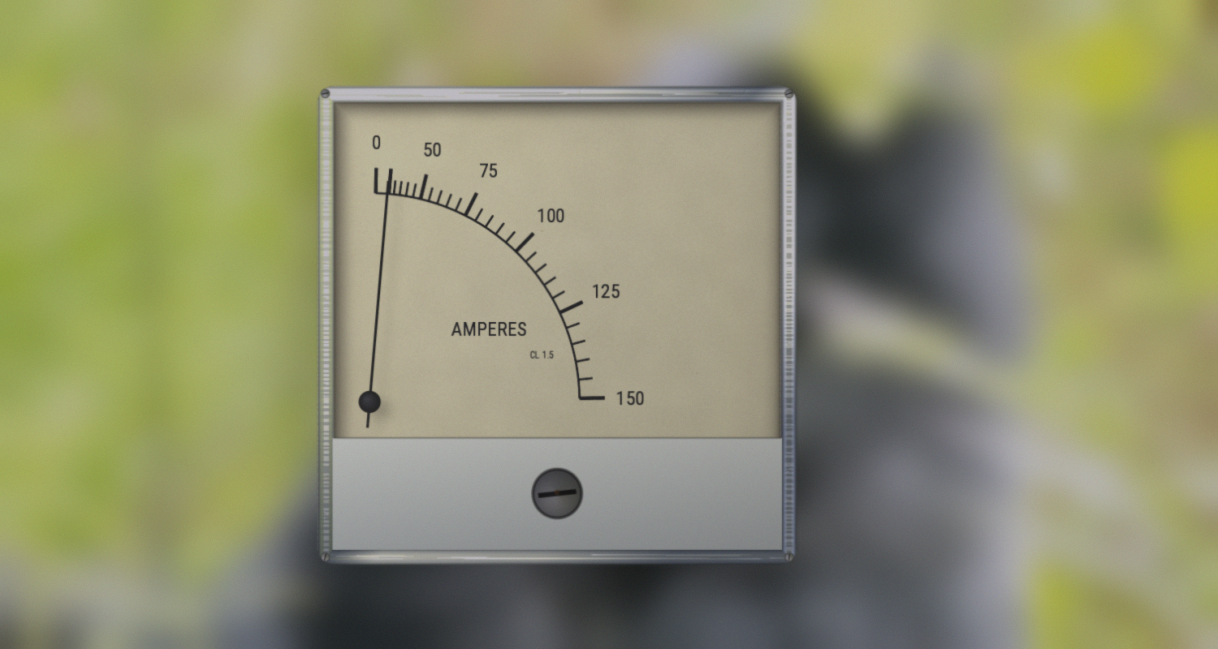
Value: 25 A
